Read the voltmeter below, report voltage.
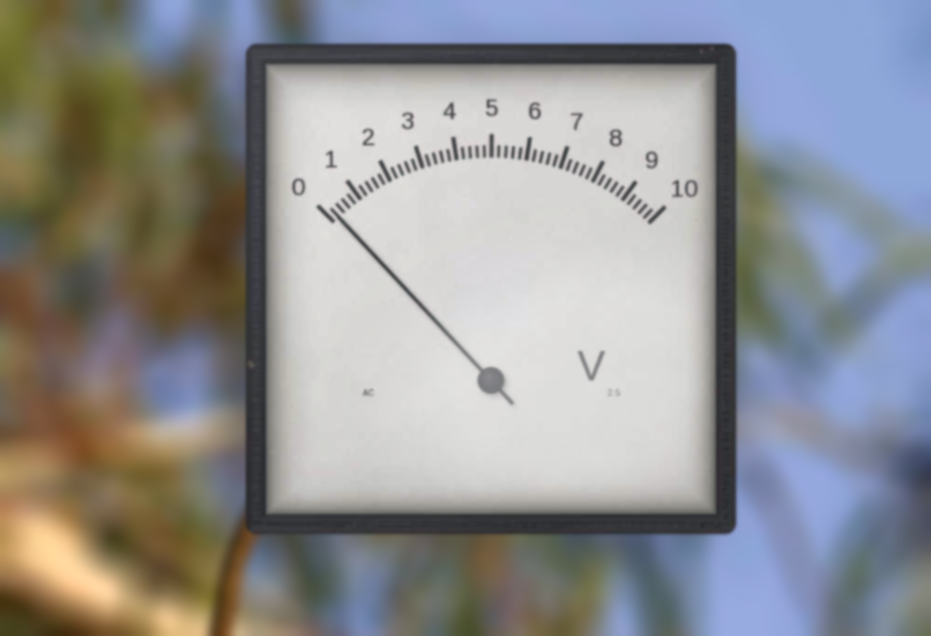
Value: 0.2 V
